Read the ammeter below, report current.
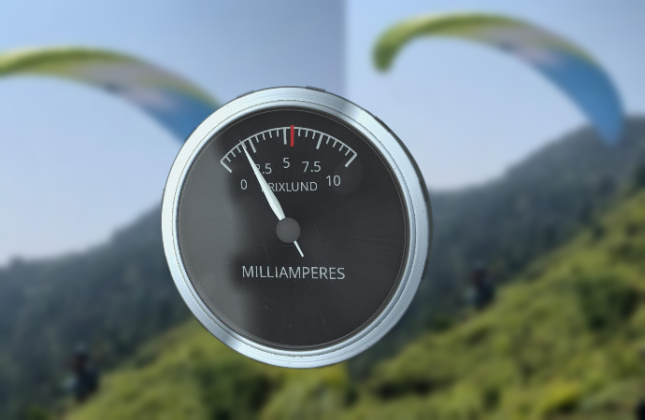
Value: 2 mA
